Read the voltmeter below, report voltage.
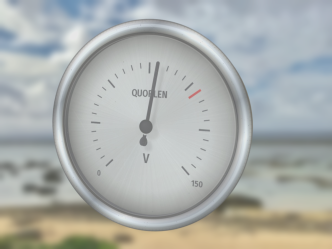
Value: 80 V
